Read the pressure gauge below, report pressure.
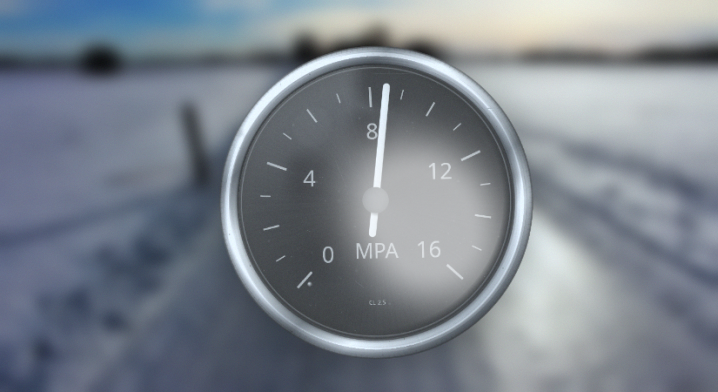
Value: 8.5 MPa
